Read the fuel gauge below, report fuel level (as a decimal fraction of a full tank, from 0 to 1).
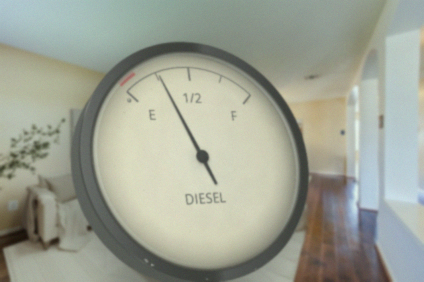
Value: 0.25
